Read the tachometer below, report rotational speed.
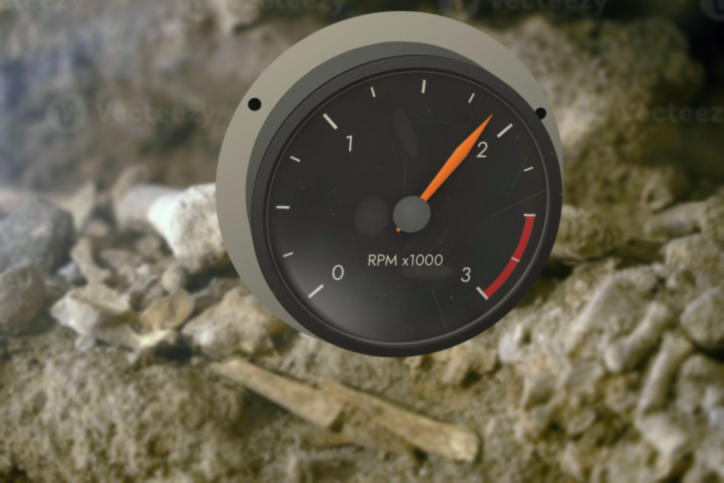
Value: 1875 rpm
